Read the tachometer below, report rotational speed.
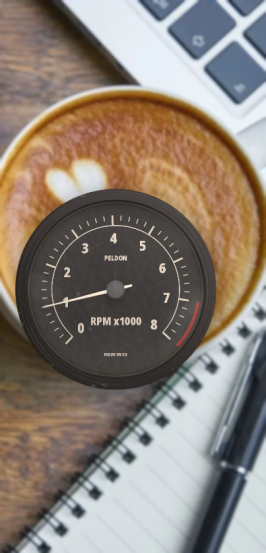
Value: 1000 rpm
